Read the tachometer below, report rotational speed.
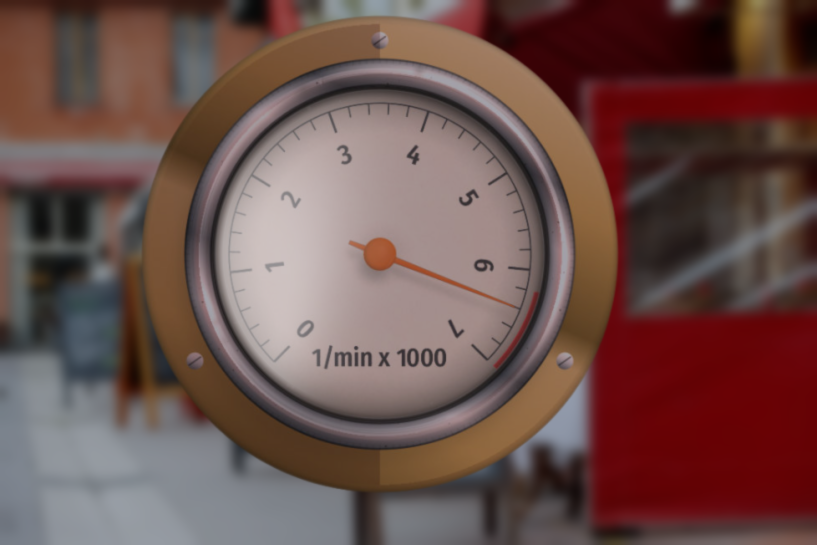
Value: 6400 rpm
